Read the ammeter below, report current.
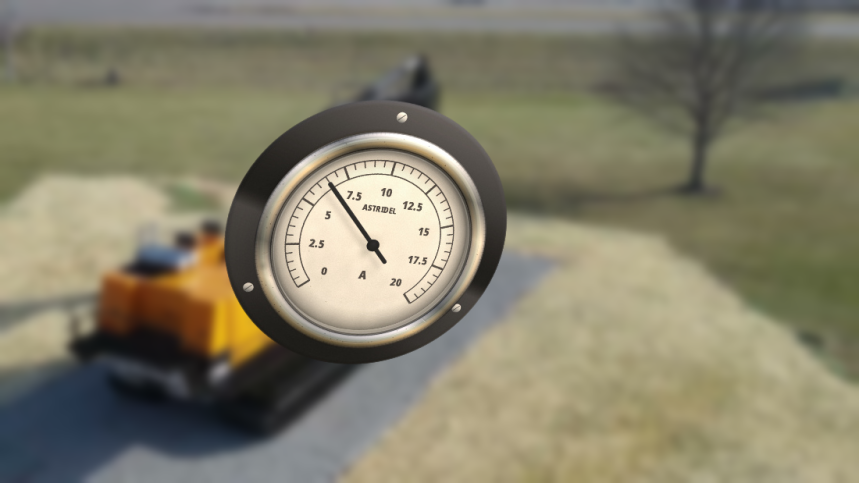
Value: 6.5 A
